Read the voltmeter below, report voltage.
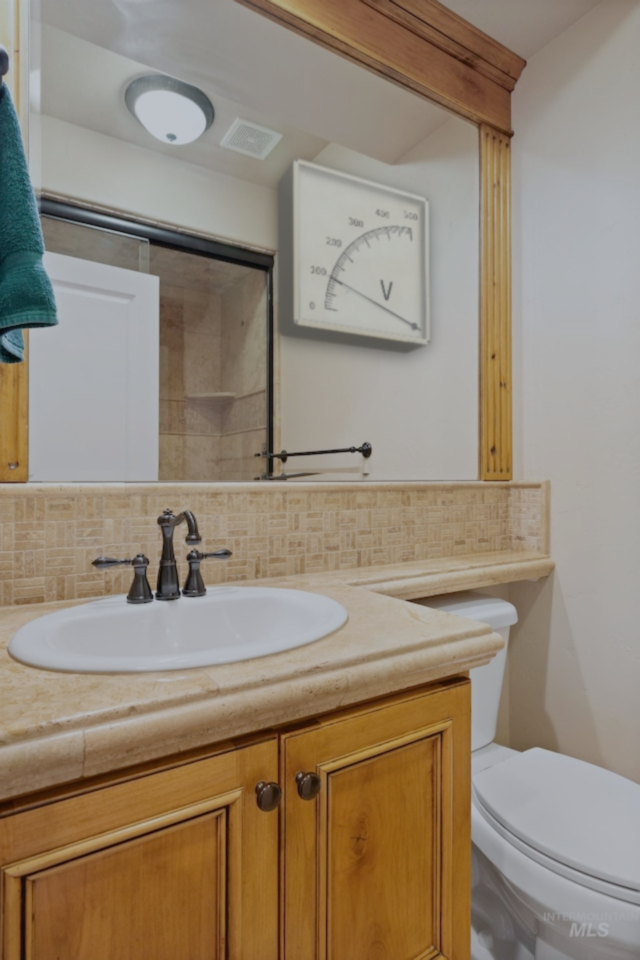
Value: 100 V
